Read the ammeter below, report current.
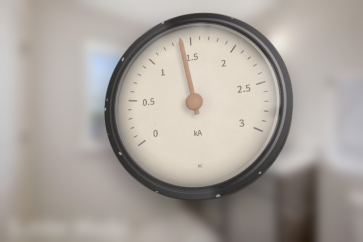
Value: 1.4 kA
